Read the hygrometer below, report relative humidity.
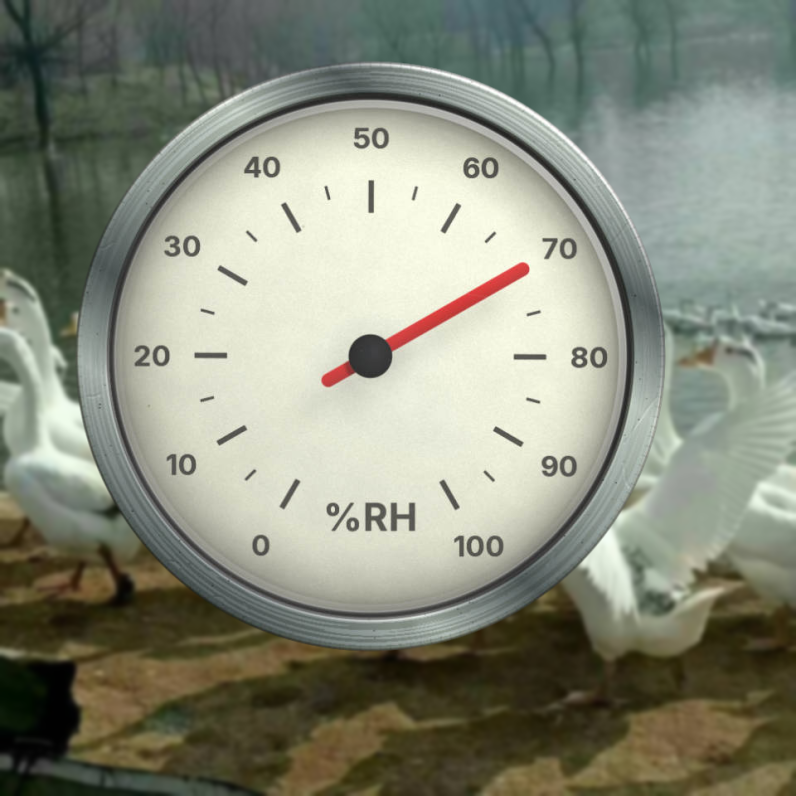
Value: 70 %
